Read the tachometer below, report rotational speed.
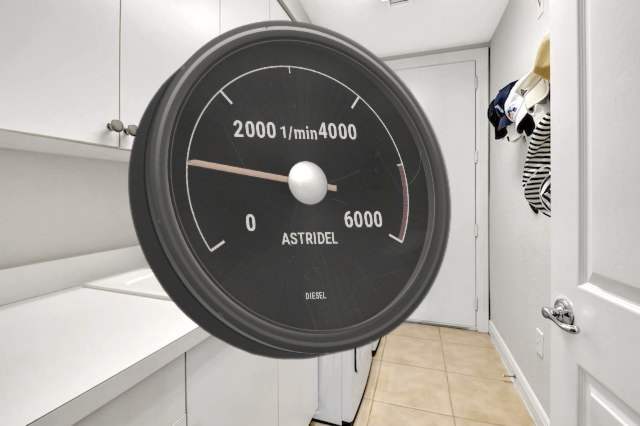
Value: 1000 rpm
